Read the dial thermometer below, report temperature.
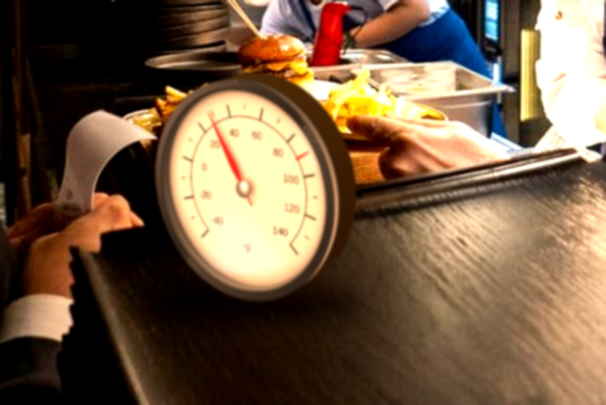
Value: 30 °F
